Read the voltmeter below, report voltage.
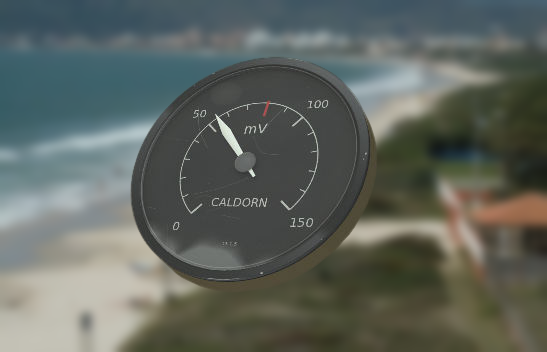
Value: 55 mV
